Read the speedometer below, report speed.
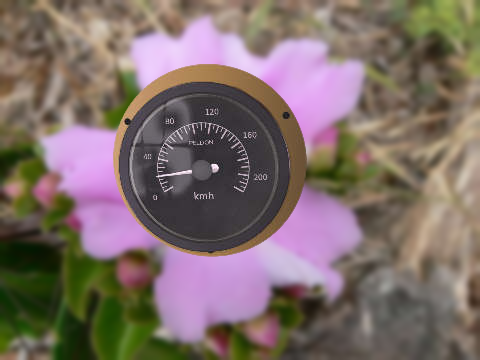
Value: 20 km/h
